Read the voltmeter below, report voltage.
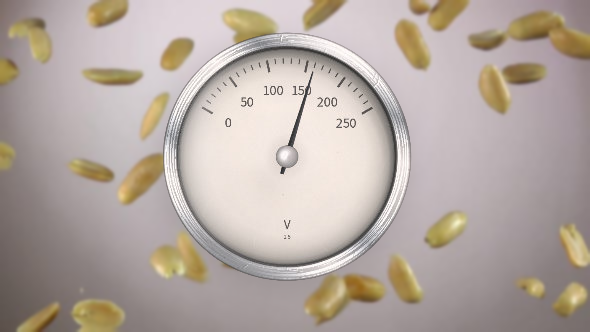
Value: 160 V
